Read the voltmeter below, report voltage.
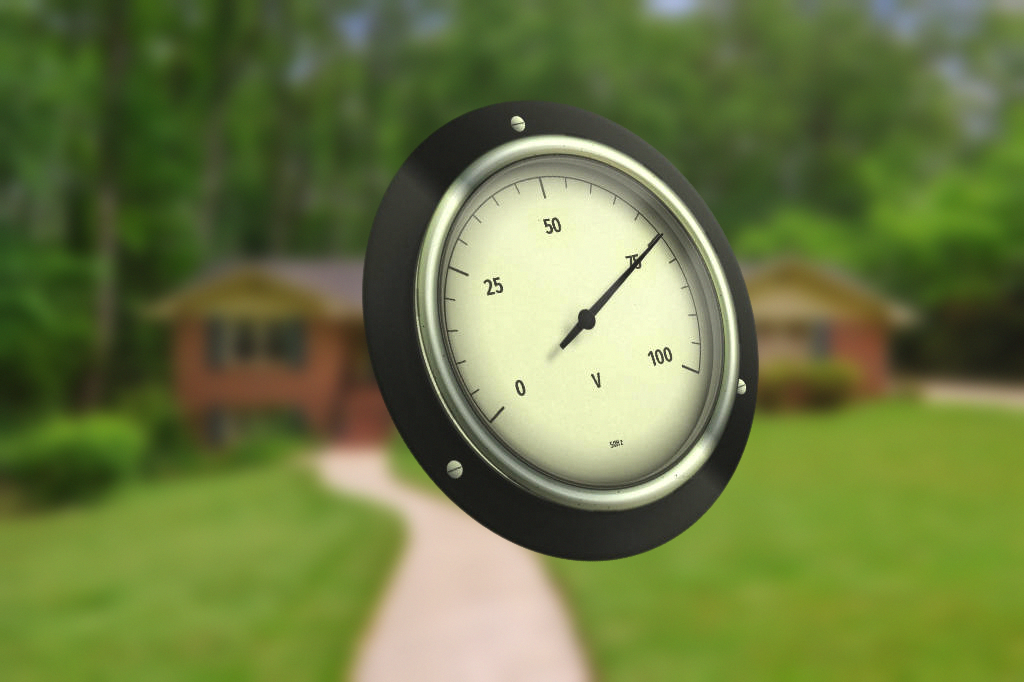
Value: 75 V
